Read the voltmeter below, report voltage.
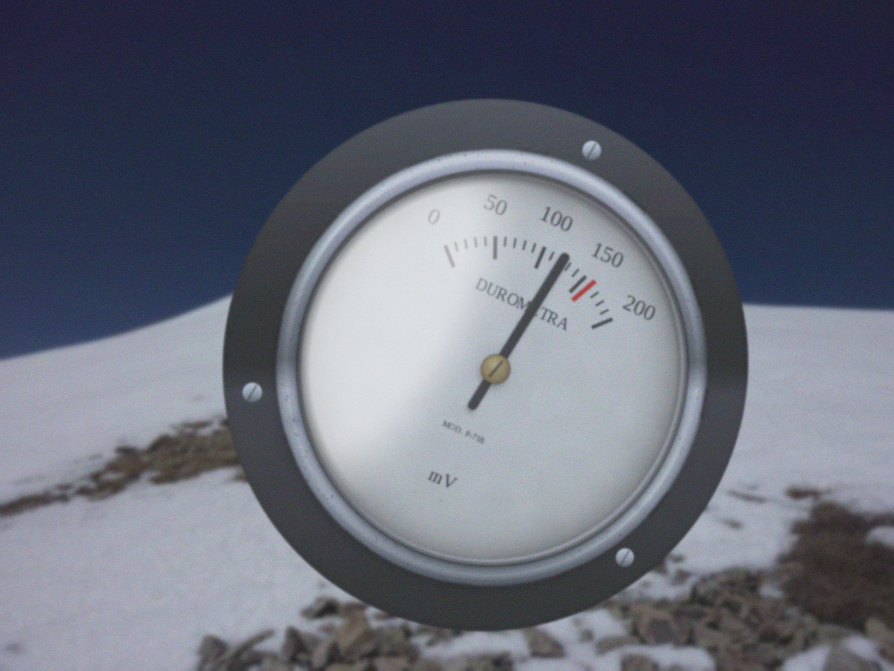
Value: 120 mV
